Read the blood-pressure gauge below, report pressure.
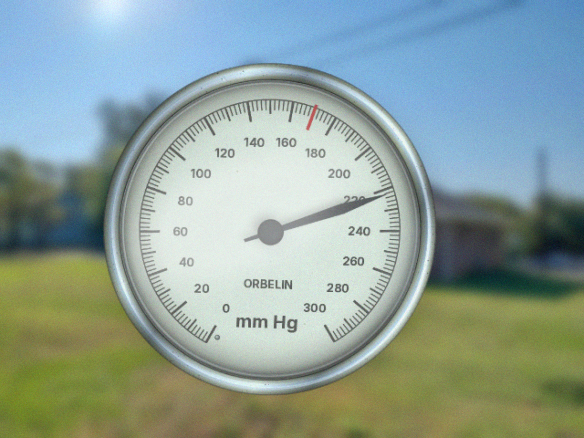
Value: 222 mmHg
